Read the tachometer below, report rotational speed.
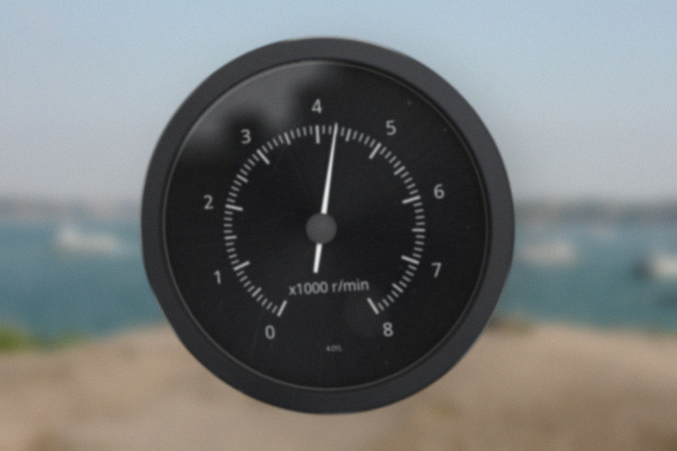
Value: 4300 rpm
